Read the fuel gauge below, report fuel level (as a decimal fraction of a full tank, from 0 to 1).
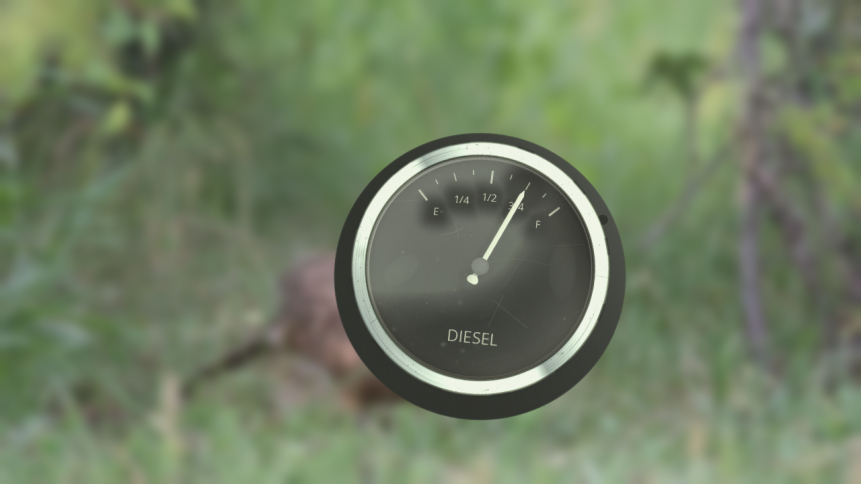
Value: 0.75
